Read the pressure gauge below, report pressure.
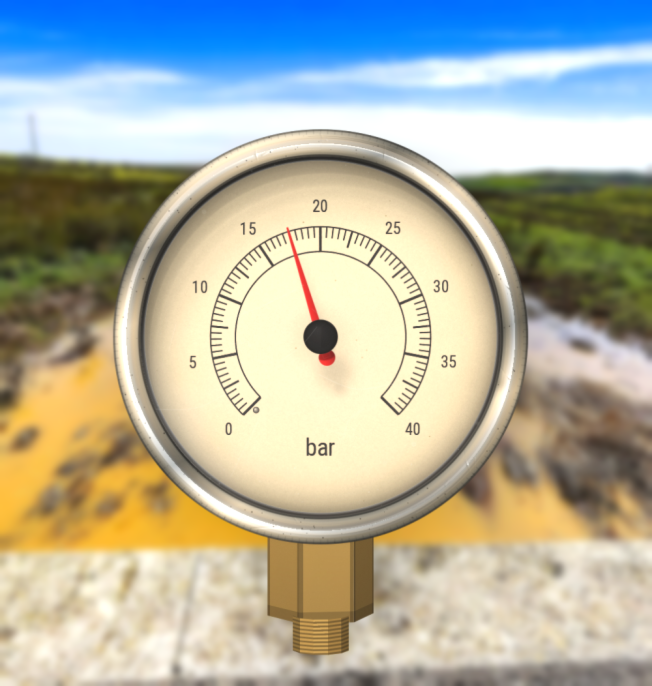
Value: 17.5 bar
